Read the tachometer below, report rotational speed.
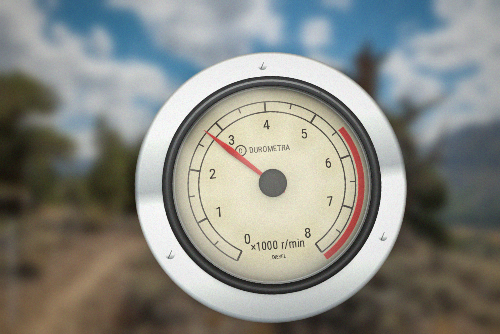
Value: 2750 rpm
